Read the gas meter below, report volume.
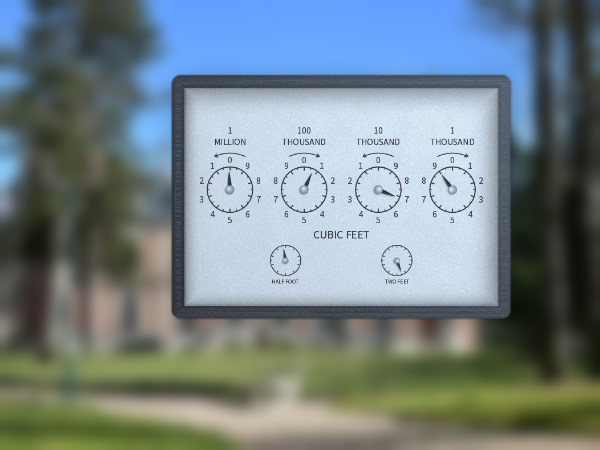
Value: 6900 ft³
